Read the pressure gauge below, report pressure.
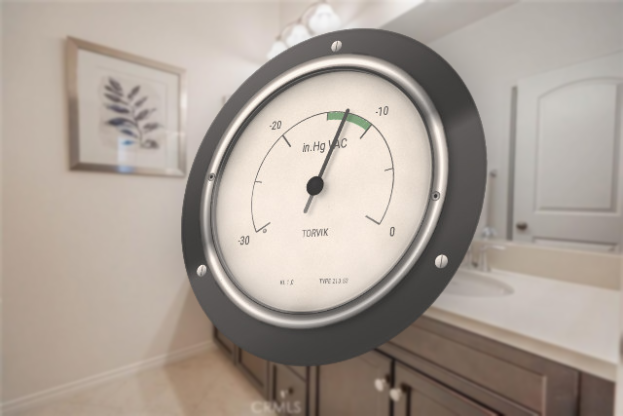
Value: -12.5 inHg
